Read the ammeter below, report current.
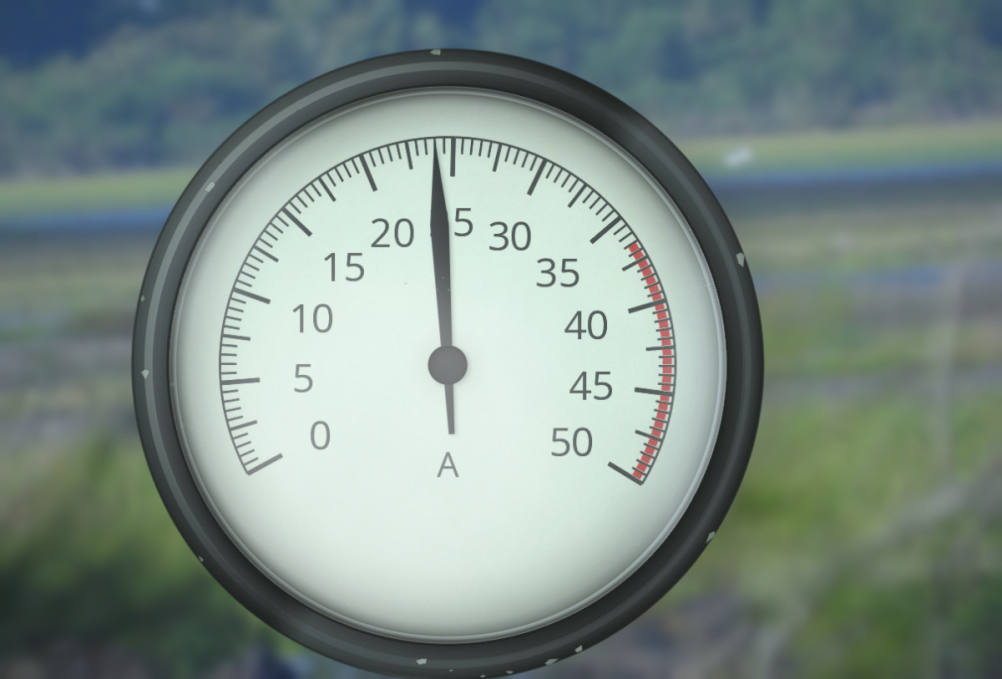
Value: 24 A
